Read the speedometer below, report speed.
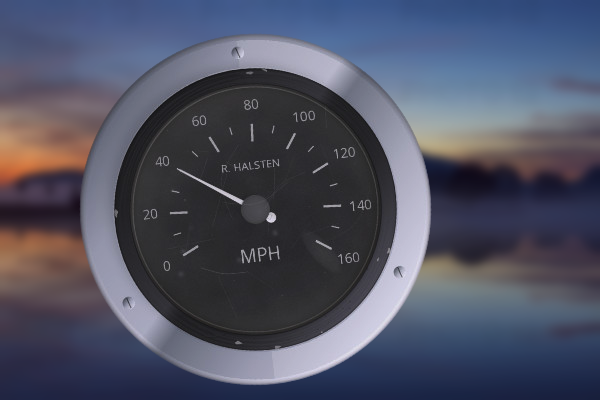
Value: 40 mph
